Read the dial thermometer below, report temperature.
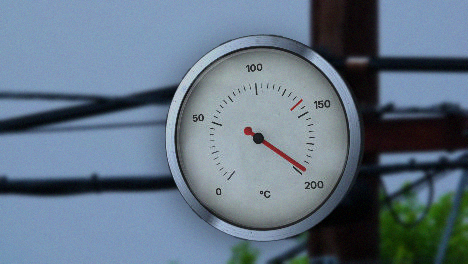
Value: 195 °C
